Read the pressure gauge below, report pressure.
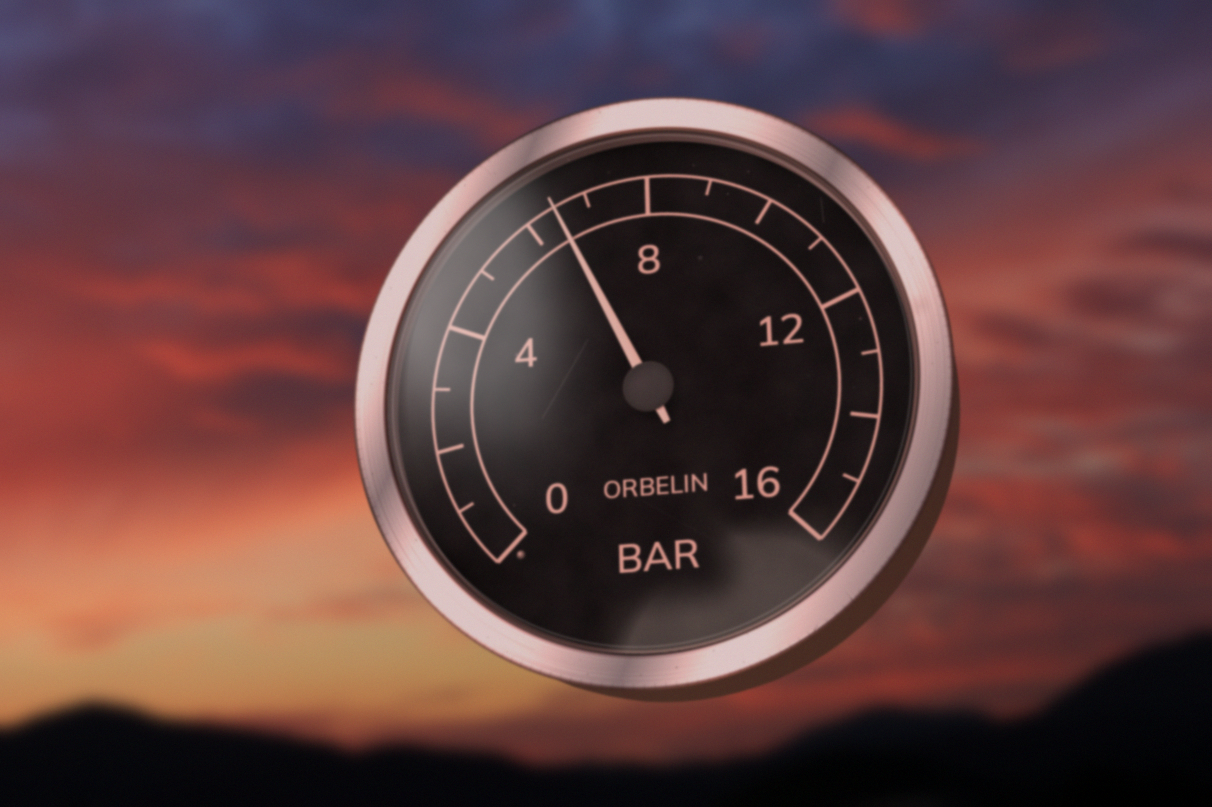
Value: 6.5 bar
